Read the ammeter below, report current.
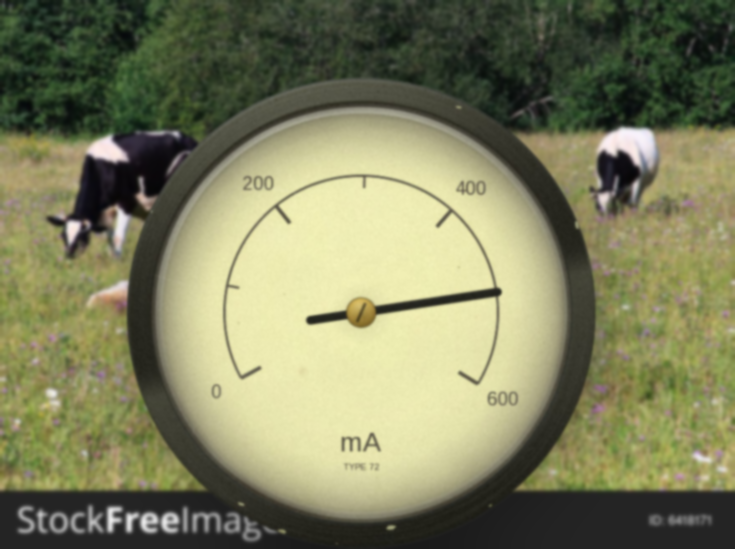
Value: 500 mA
